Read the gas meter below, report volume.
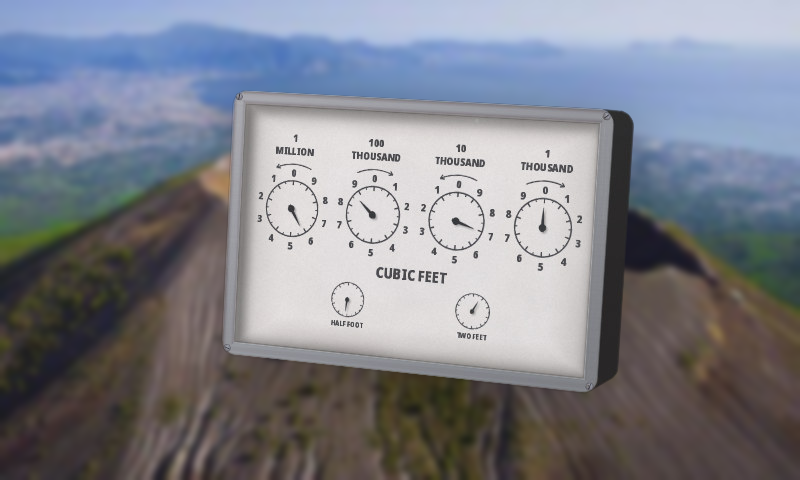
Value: 587000 ft³
